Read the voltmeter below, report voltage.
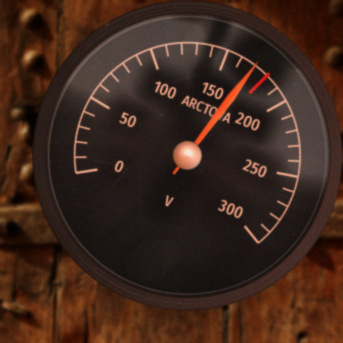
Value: 170 V
